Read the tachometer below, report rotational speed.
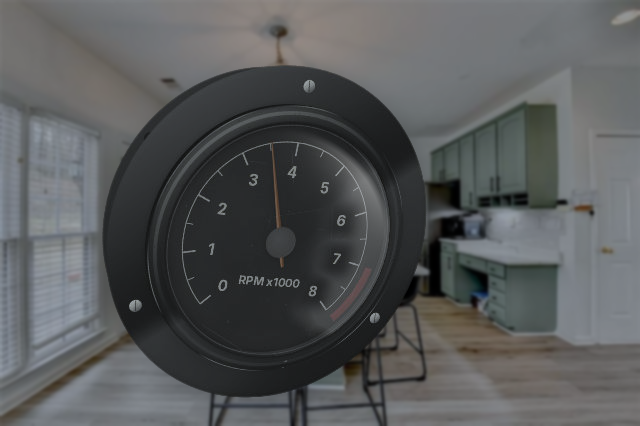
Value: 3500 rpm
